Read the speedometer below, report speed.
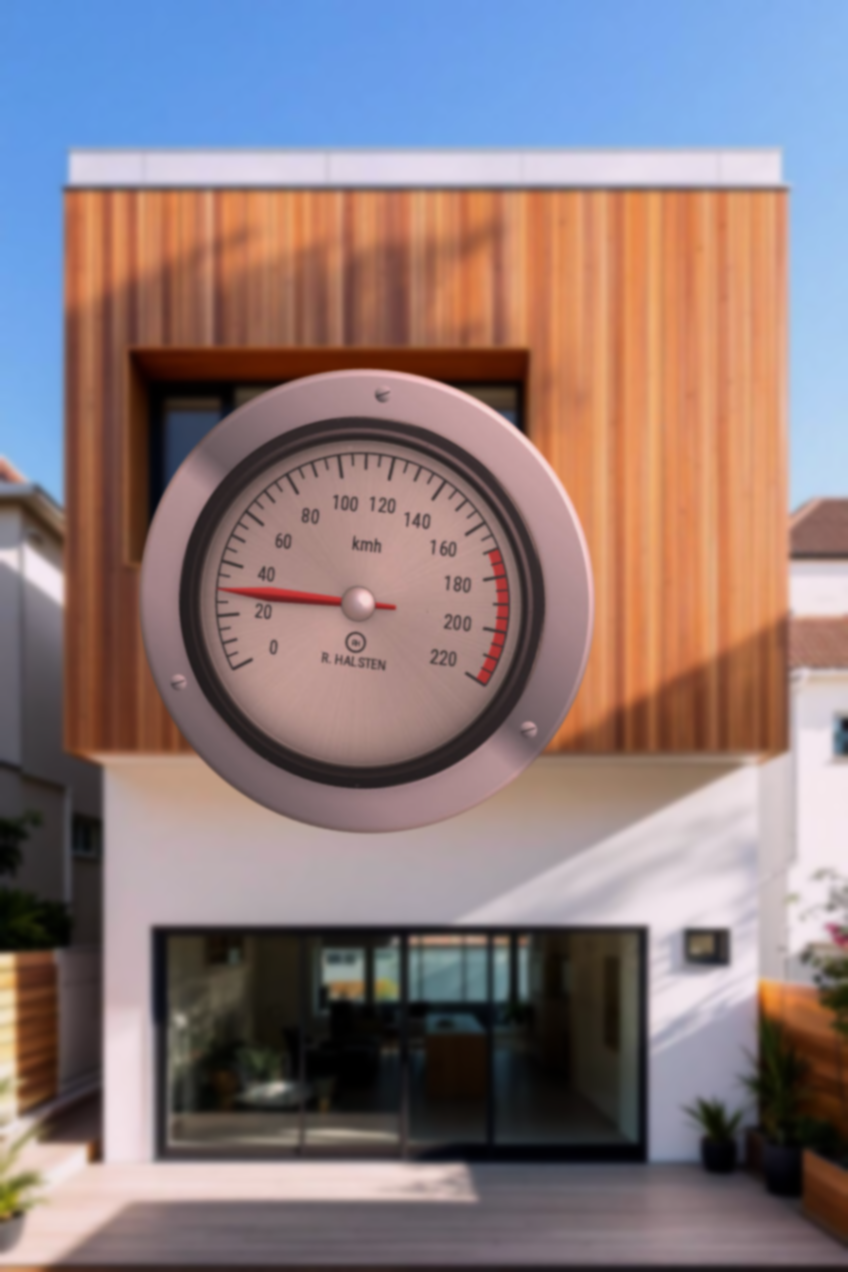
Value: 30 km/h
